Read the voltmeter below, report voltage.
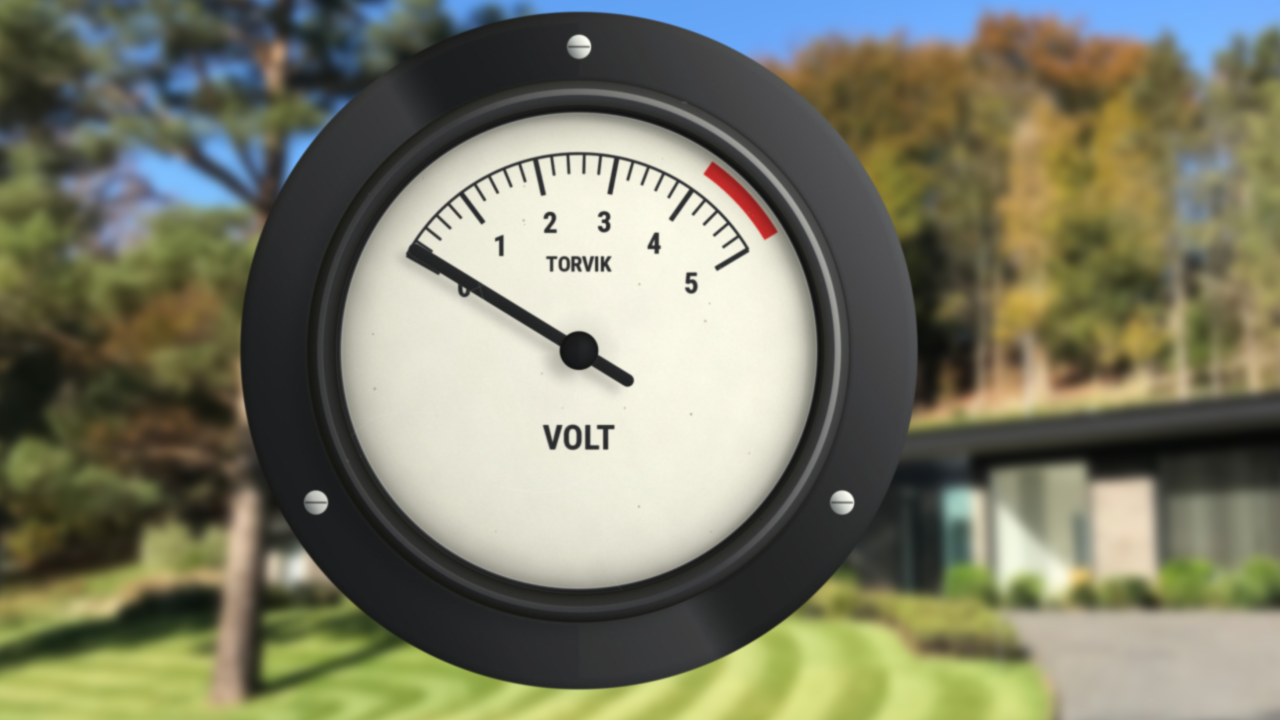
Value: 0.1 V
